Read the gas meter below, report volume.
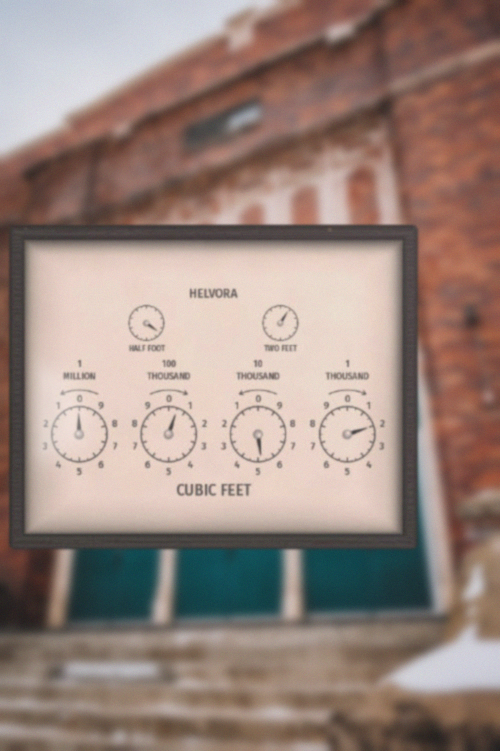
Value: 5200 ft³
